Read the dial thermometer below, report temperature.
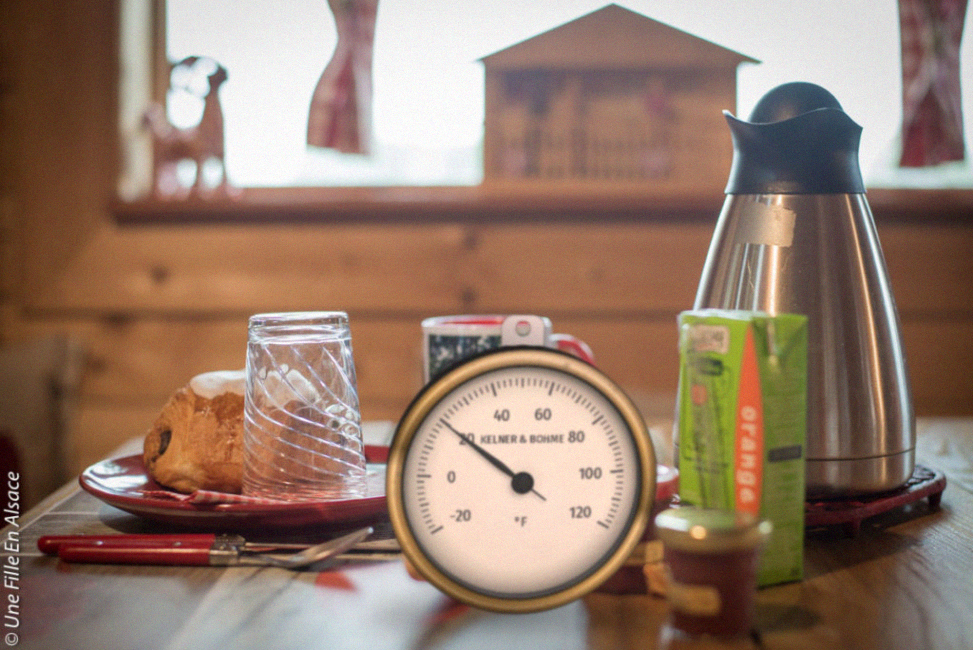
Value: 20 °F
